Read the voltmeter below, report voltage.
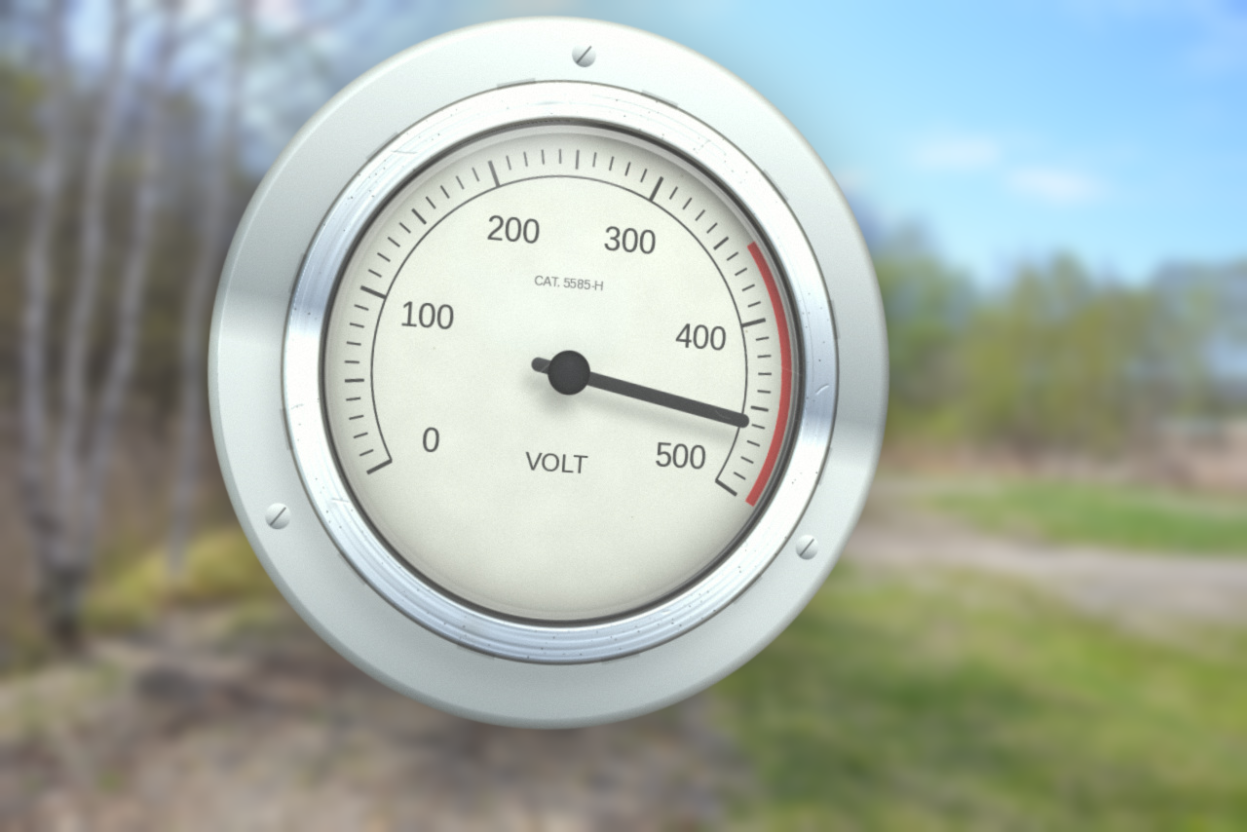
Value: 460 V
